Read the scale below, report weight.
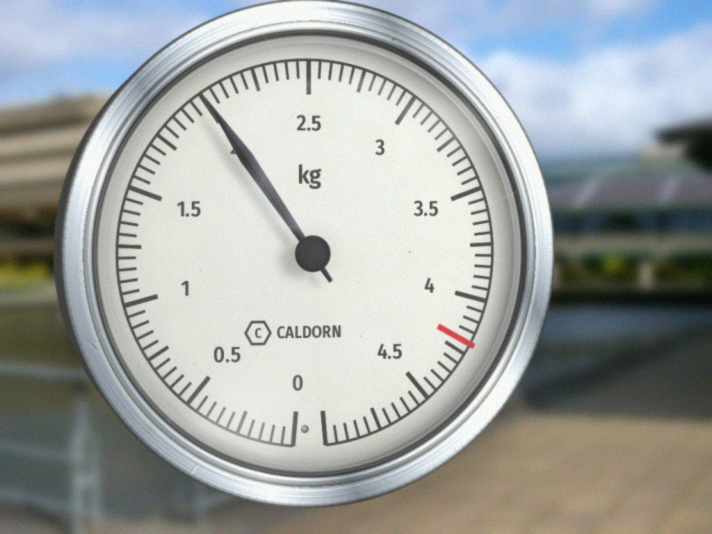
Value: 2 kg
